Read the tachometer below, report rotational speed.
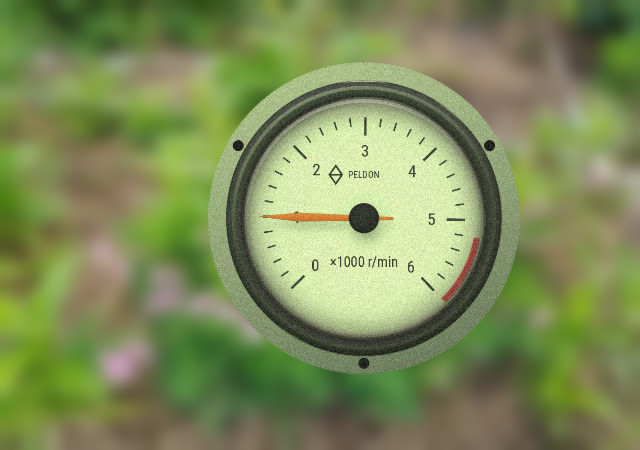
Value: 1000 rpm
